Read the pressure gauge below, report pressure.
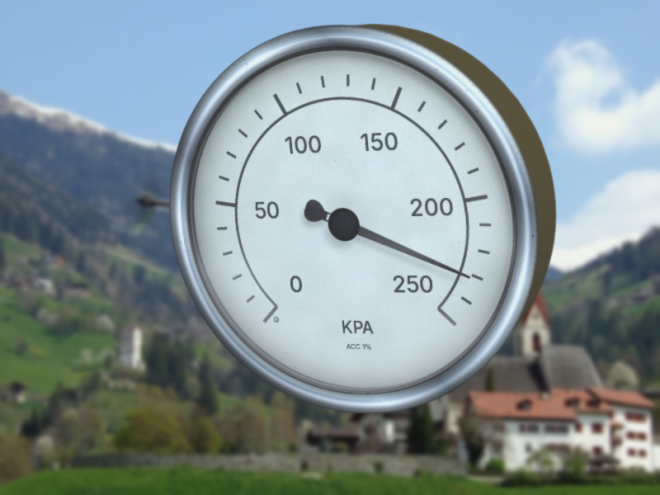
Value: 230 kPa
